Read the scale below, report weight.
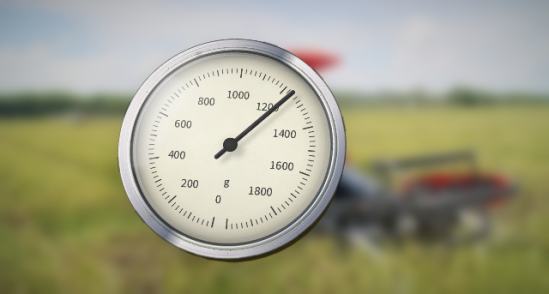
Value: 1240 g
